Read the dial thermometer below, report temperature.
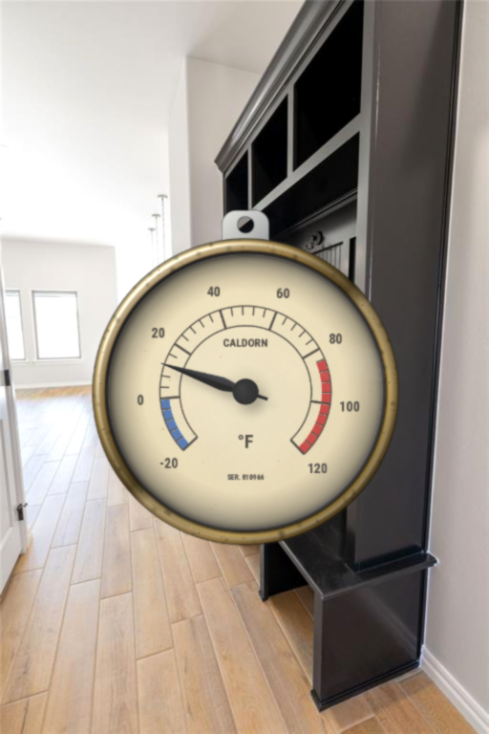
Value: 12 °F
